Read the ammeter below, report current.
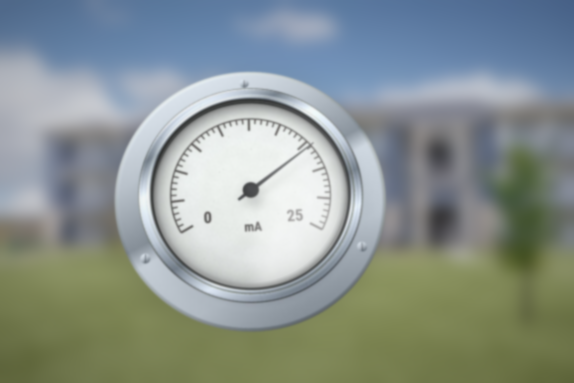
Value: 18 mA
